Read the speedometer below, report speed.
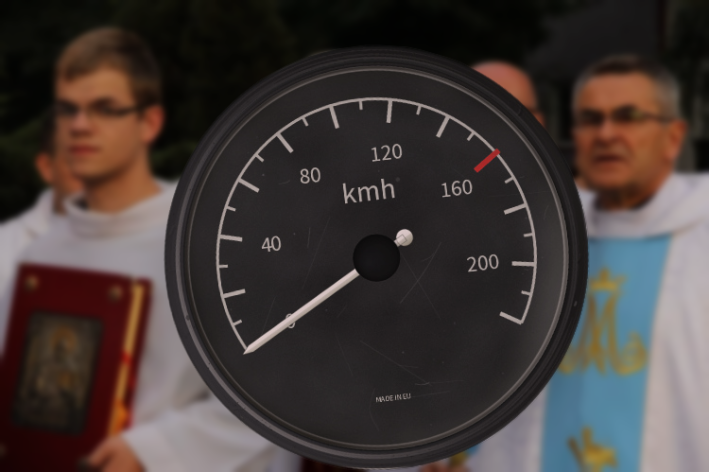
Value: 0 km/h
